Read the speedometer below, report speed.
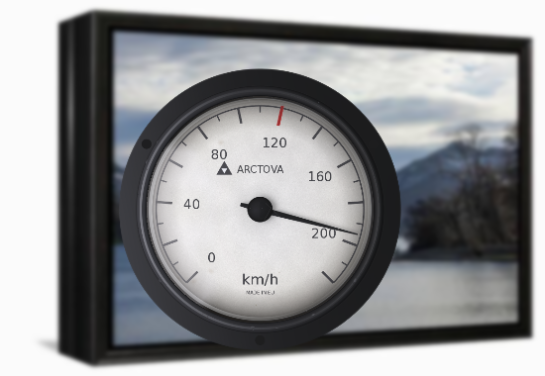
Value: 195 km/h
